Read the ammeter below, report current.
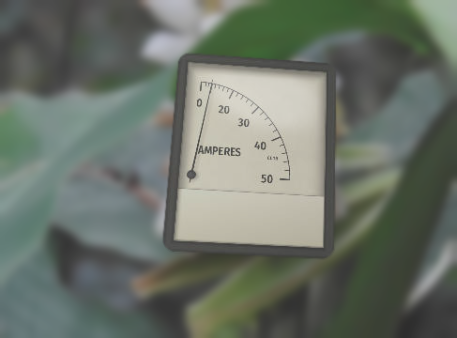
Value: 10 A
